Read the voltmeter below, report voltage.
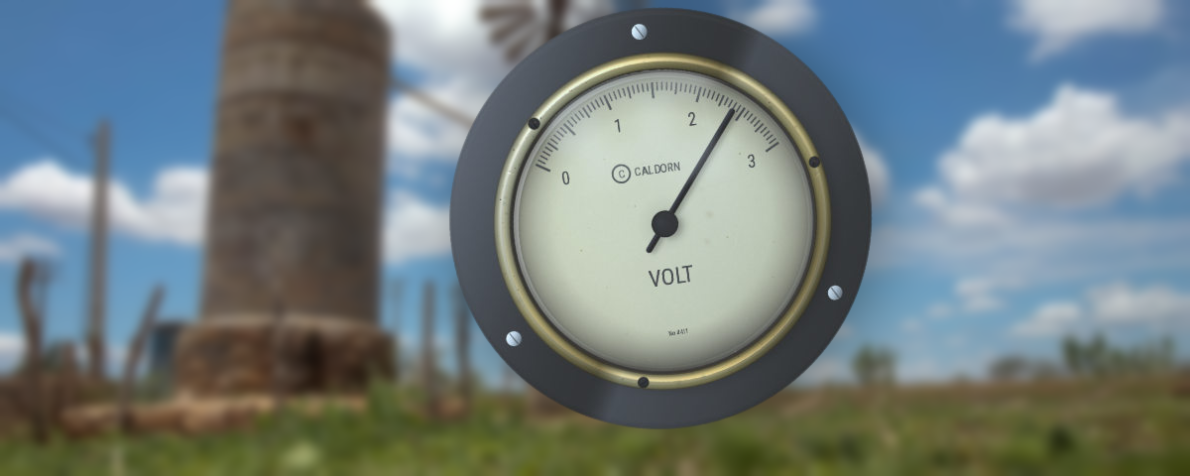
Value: 2.4 V
